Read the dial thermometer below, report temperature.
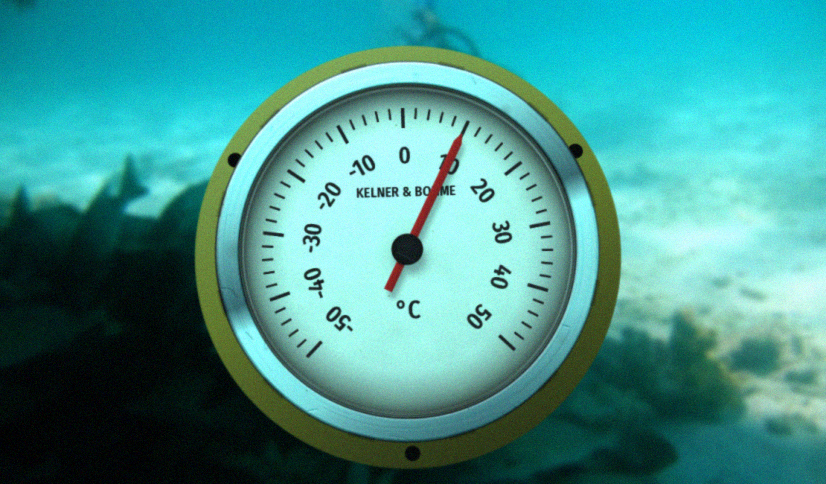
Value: 10 °C
